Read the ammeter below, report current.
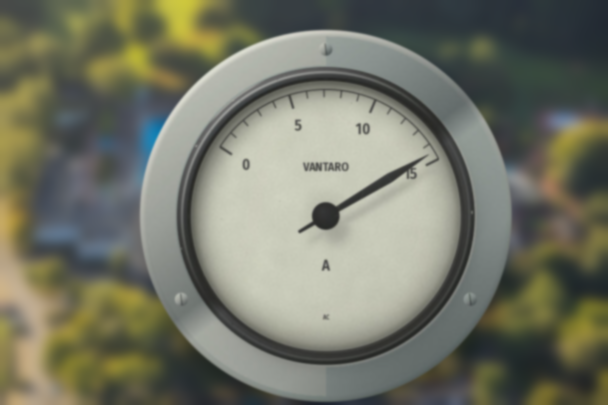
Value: 14.5 A
